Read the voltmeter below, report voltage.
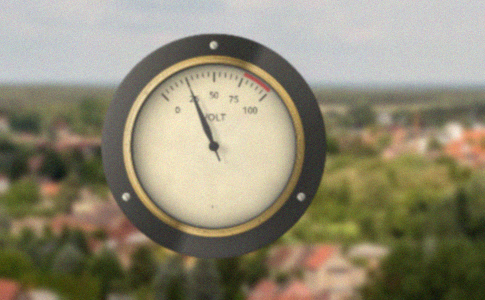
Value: 25 V
